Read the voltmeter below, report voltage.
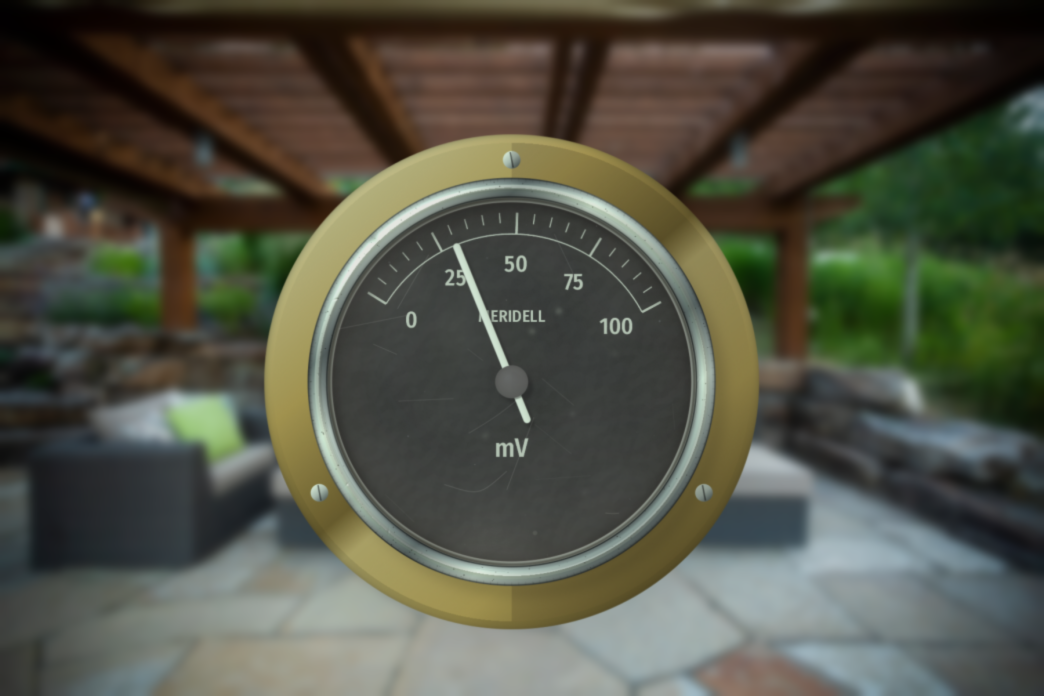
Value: 30 mV
